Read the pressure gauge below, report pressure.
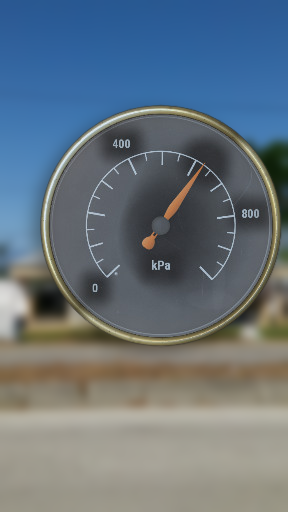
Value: 625 kPa
